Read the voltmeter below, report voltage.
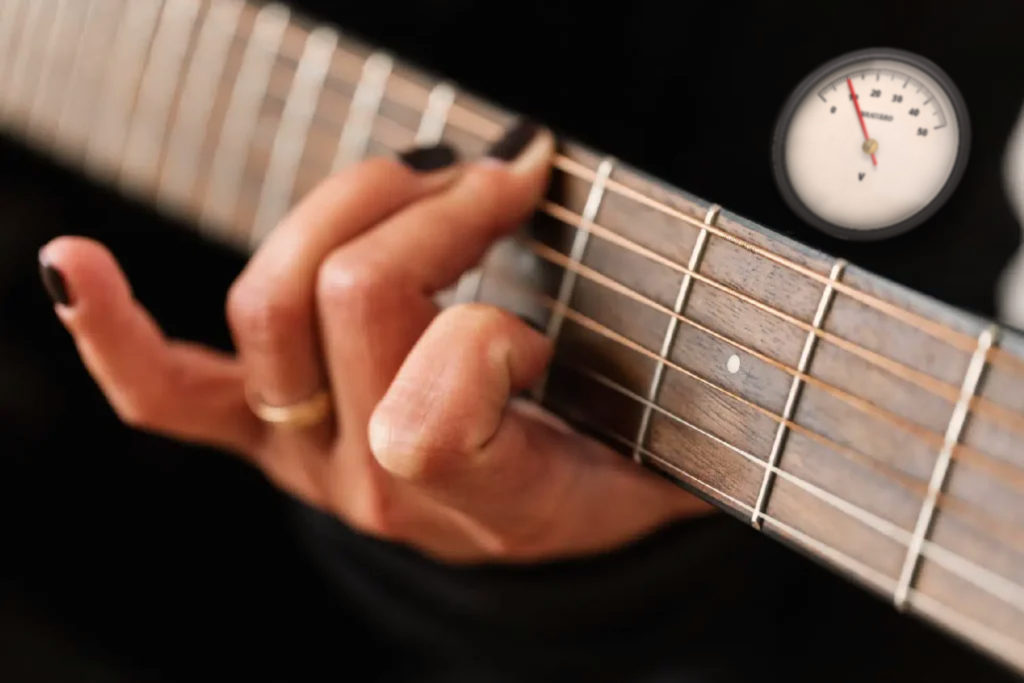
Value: 10 V
